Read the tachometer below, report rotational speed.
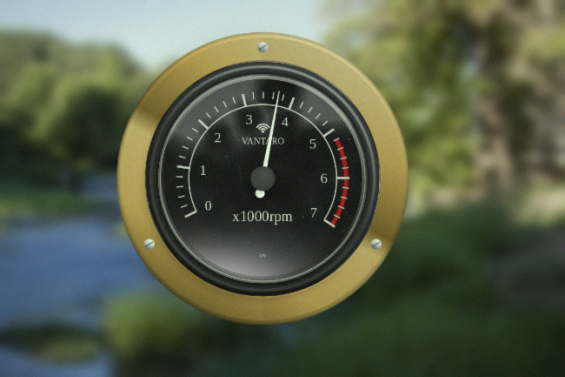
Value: 3700 rpm
